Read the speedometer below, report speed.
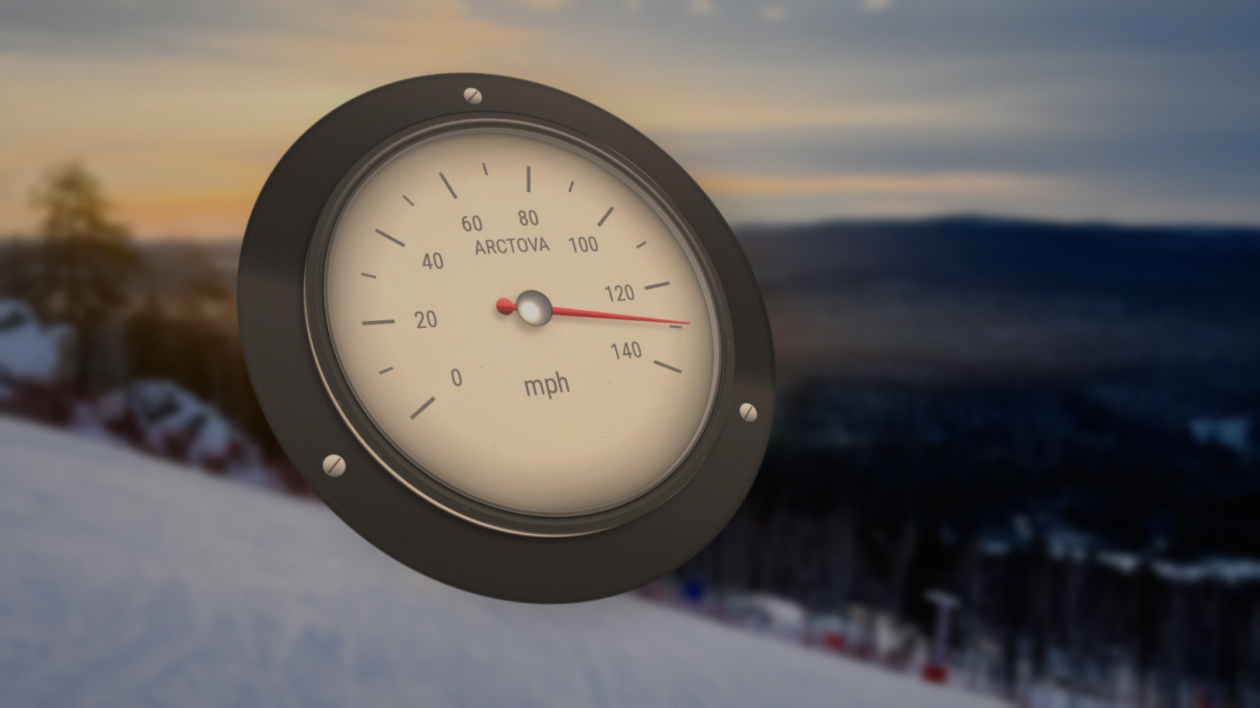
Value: 130 mph
